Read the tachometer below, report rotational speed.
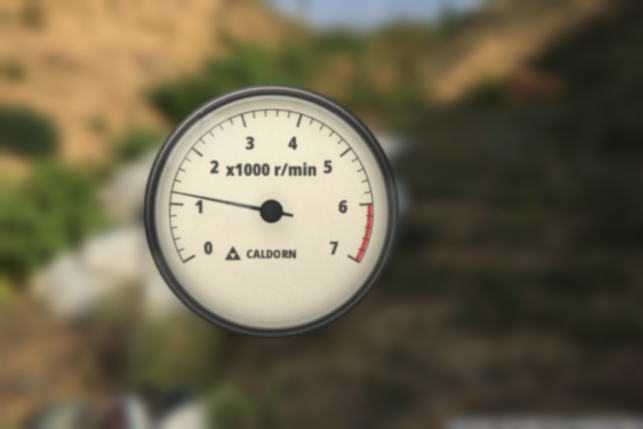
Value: 1200 rpm
